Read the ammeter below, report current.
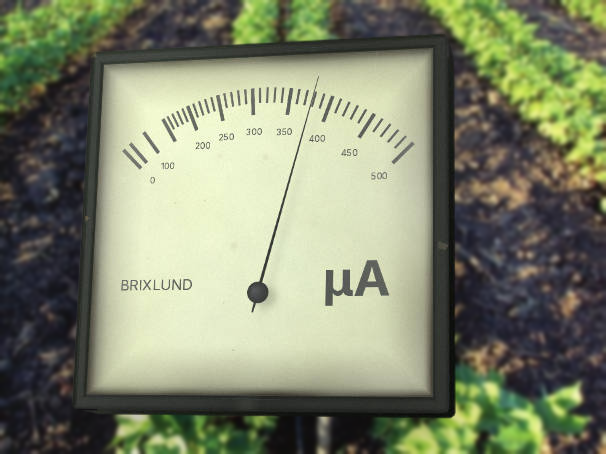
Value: 380 µA
